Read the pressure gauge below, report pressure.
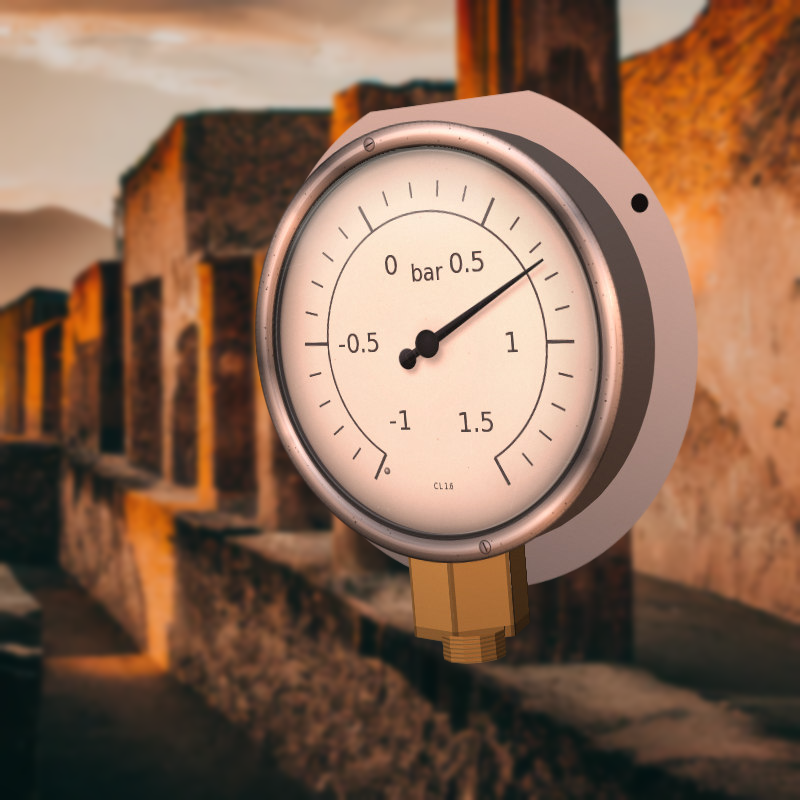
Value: 0.75 bar
